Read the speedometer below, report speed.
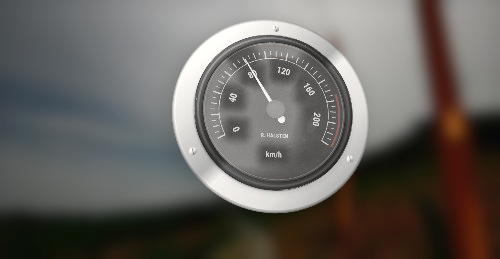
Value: 80 km/h
